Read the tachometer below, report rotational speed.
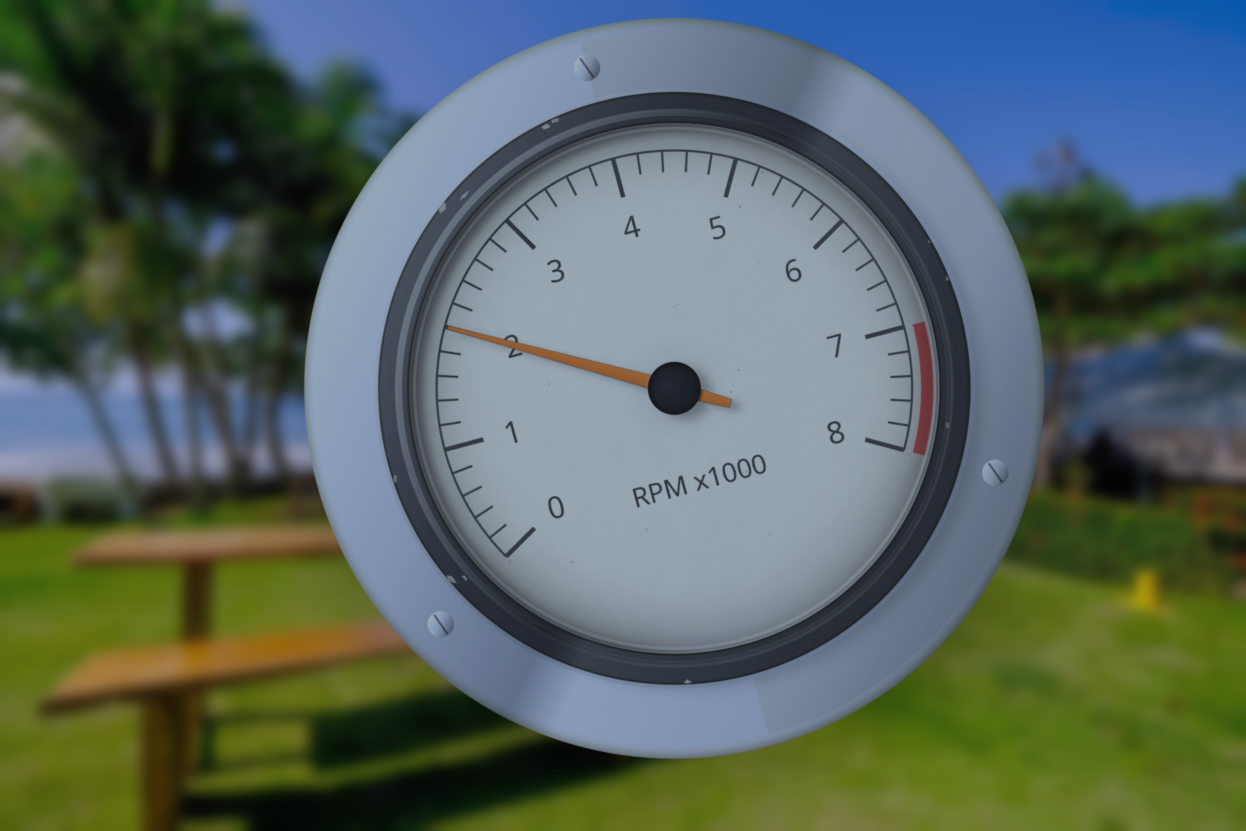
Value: 2000 rpm
